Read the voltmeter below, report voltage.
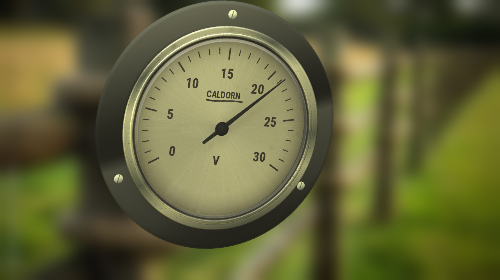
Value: 21 V
